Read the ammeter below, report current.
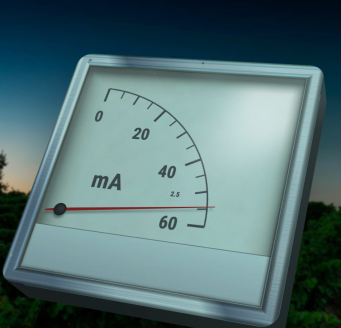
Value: 55 mA
